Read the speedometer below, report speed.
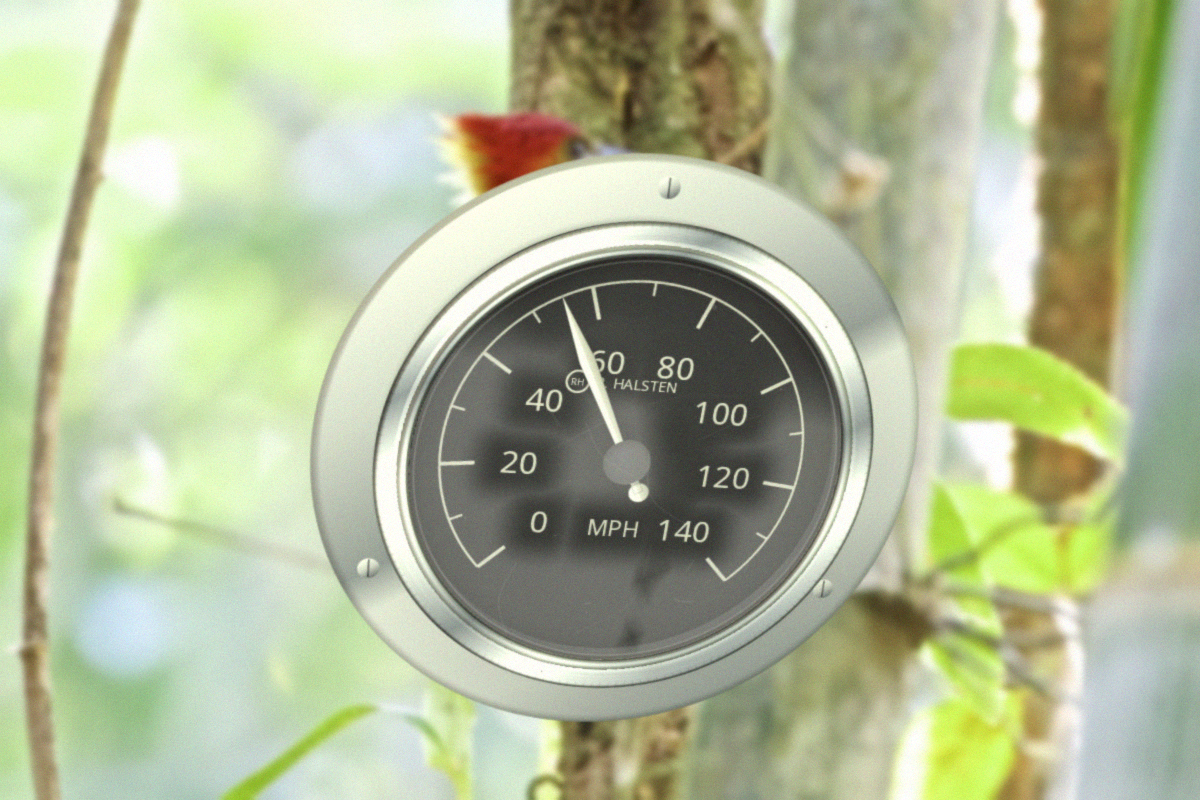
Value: 55 mph
